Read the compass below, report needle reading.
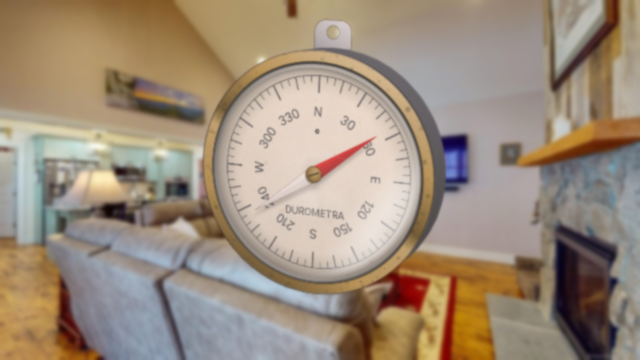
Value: 55 °
